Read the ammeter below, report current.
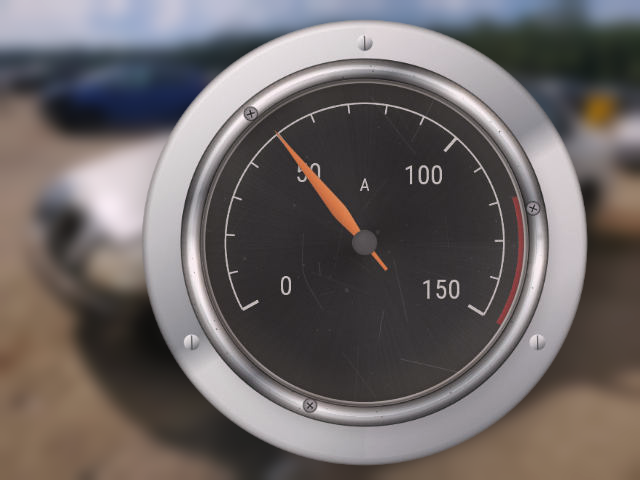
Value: 50 A
